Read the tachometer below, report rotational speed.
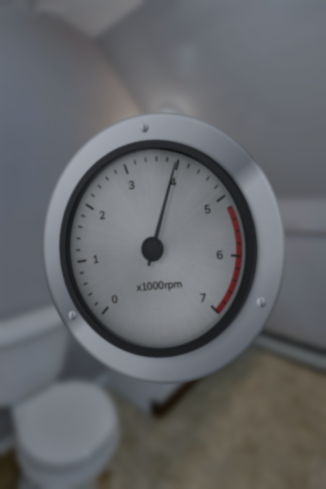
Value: 4000 rpm
